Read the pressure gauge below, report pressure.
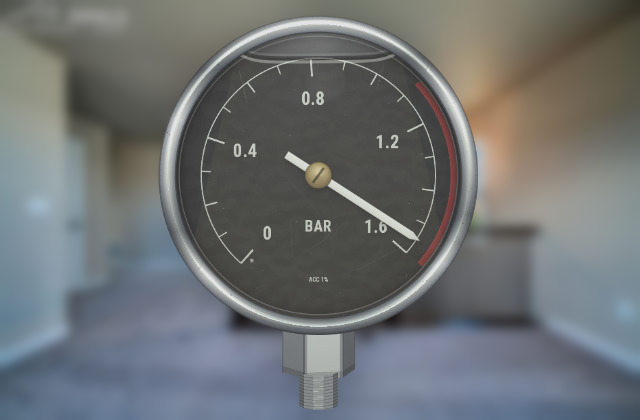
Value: 1.55 bar
